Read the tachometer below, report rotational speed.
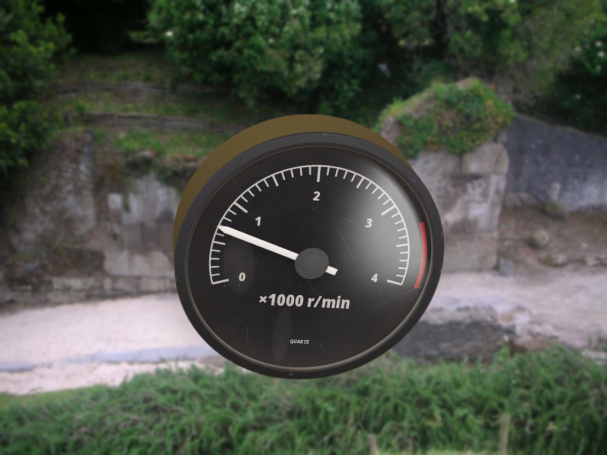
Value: 700 rpm
